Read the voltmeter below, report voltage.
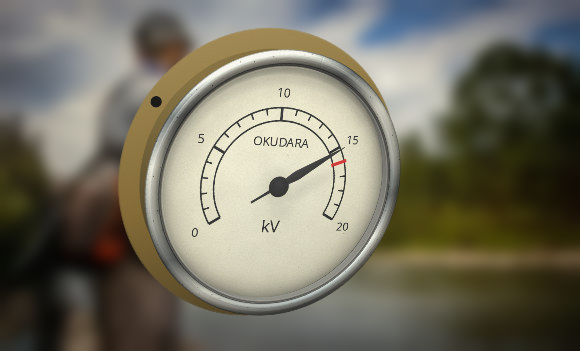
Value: 15 kV
